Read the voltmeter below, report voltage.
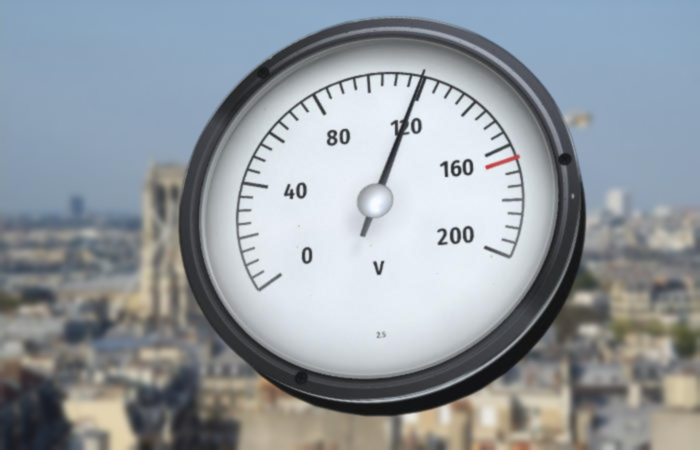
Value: 120 V
